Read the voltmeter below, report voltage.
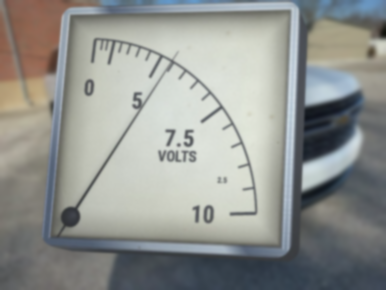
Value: 5.5 V
